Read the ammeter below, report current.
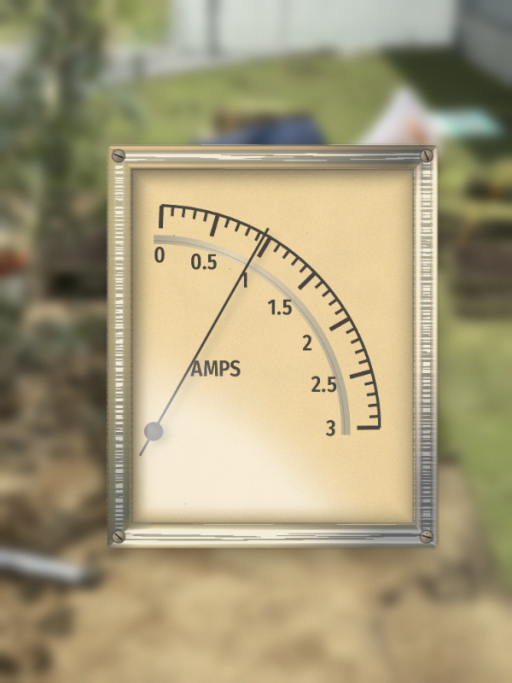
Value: 0.95 A
